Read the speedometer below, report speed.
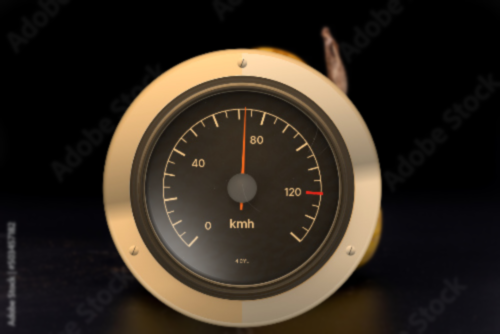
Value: 72.5 km/h
